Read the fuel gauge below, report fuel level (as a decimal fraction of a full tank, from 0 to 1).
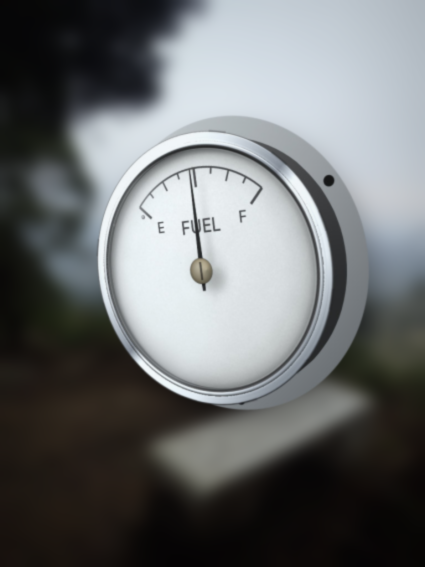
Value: 0.5
